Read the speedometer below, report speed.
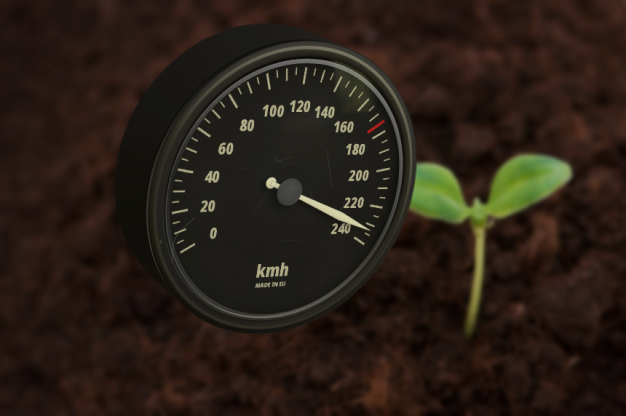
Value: 232.5 km/h
